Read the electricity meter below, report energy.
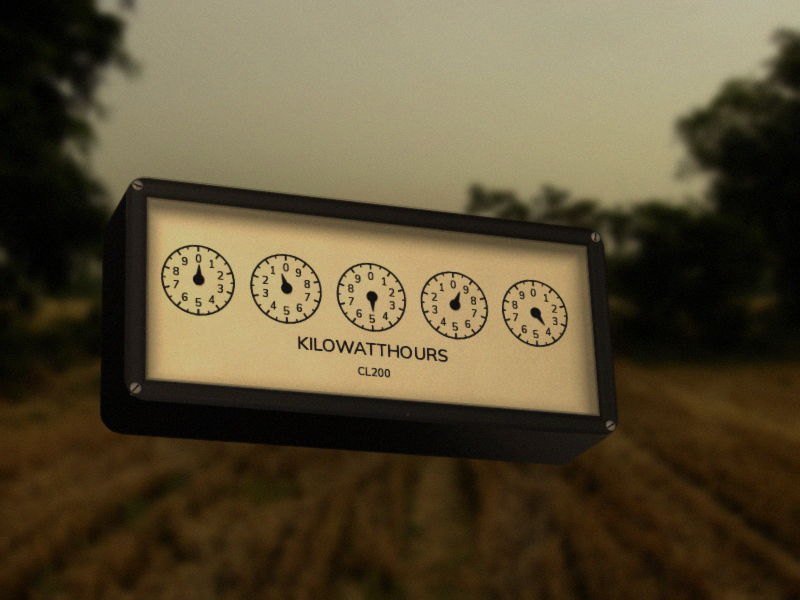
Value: 494 kWh
